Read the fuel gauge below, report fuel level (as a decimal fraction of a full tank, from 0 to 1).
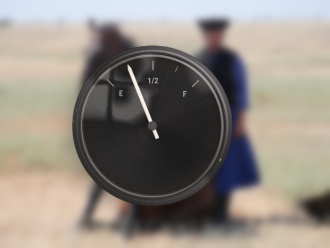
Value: 0.25
